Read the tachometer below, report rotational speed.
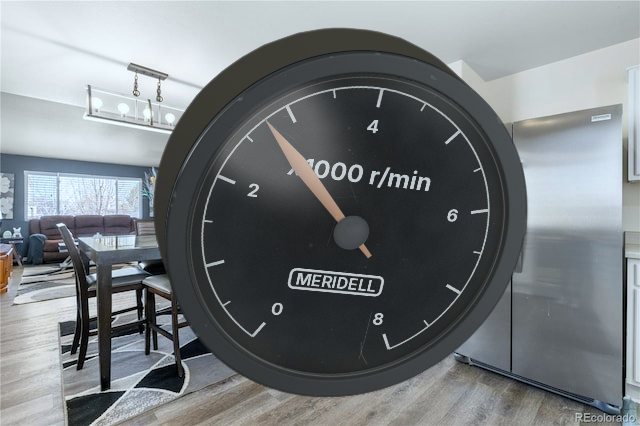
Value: 2750 rpm
